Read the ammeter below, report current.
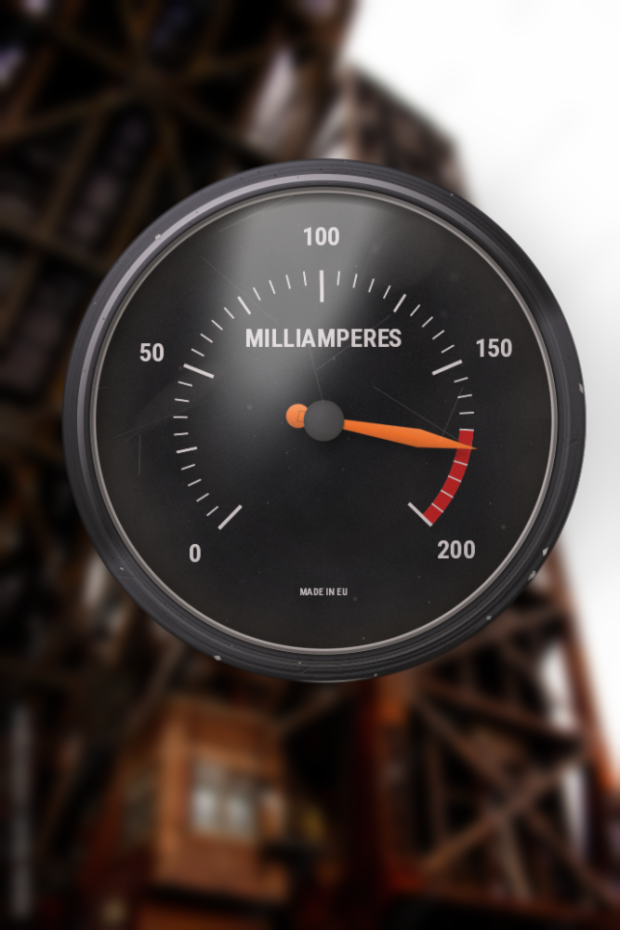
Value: 175 mA
